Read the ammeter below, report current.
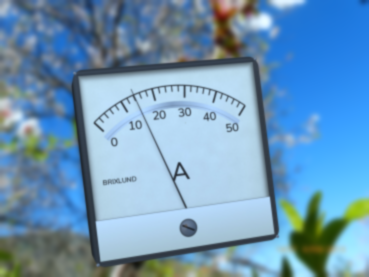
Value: 14 A
